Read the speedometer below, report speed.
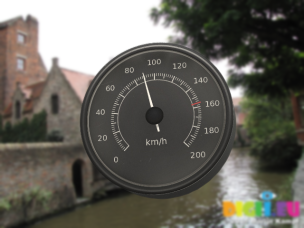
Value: 90 km/h
